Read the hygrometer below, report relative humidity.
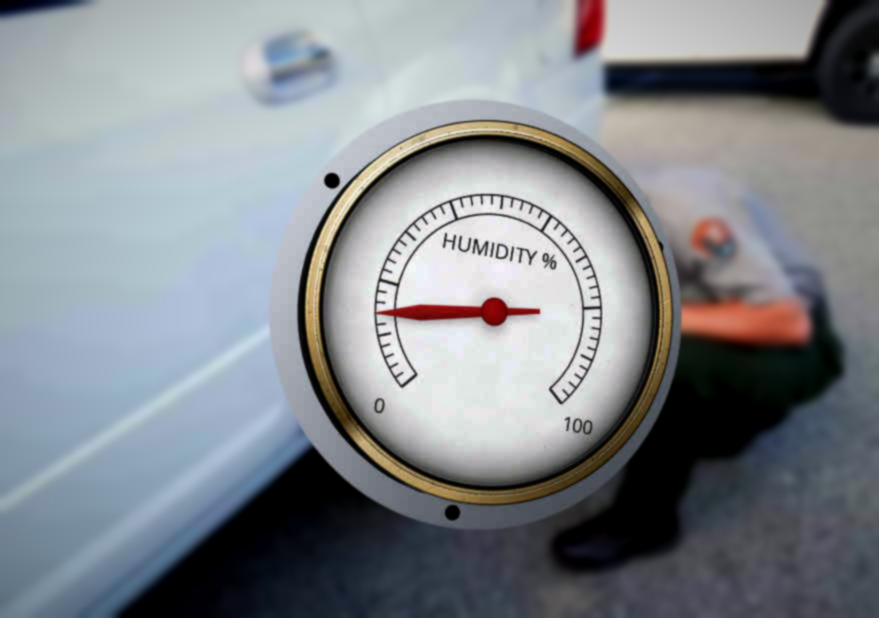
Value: 14 %
